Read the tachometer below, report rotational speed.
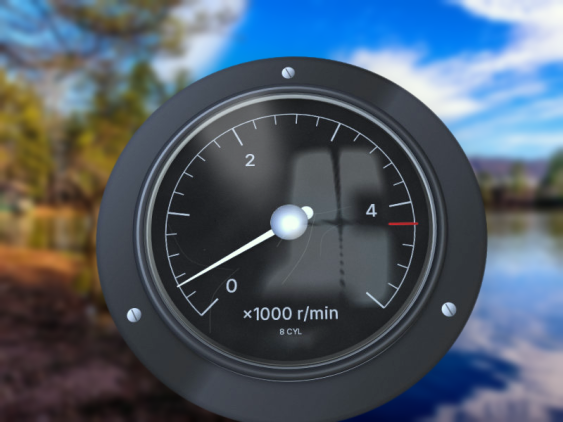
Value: 300 rpm
